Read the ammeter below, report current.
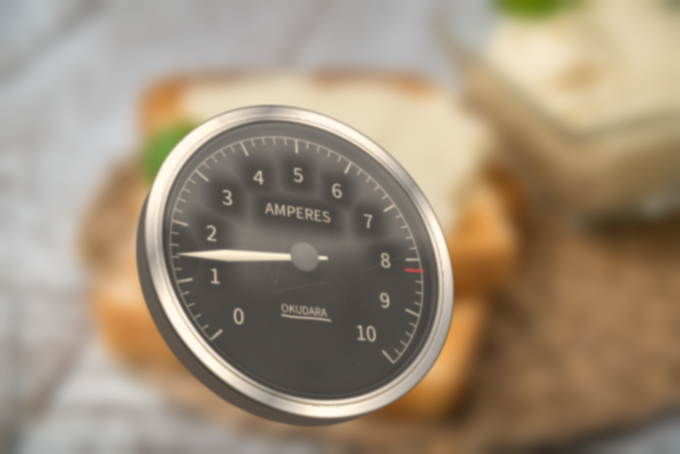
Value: 1.4 A
